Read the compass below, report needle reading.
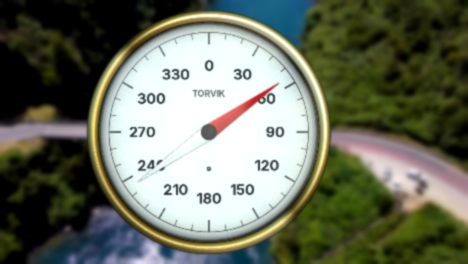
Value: 55 °
